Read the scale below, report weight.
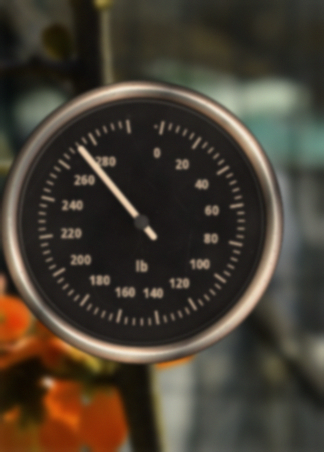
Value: 272 lb
